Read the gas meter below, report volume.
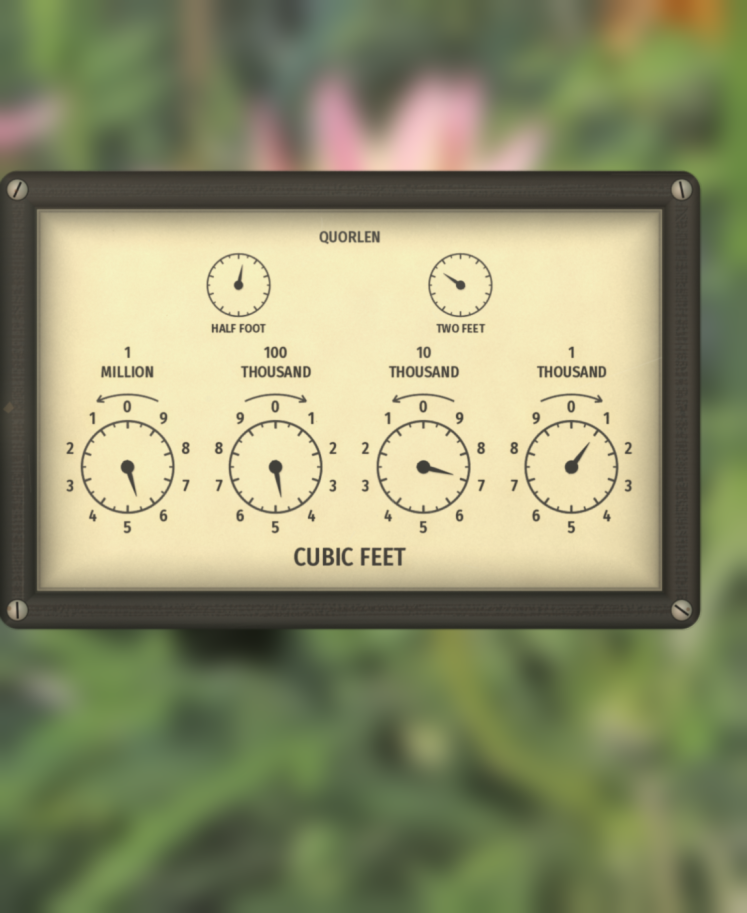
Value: 547100 ft³
